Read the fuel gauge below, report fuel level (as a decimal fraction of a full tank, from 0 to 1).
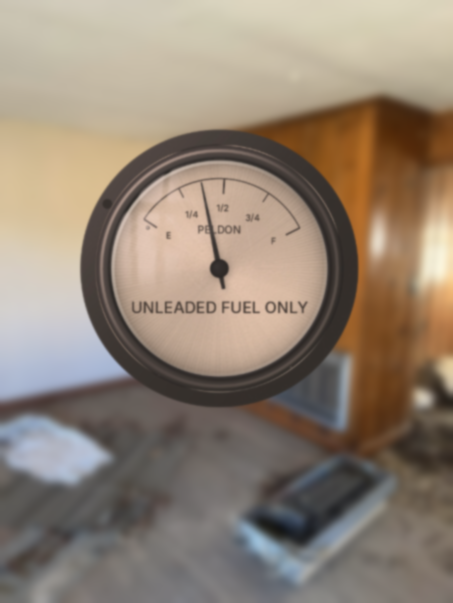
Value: 0.375
